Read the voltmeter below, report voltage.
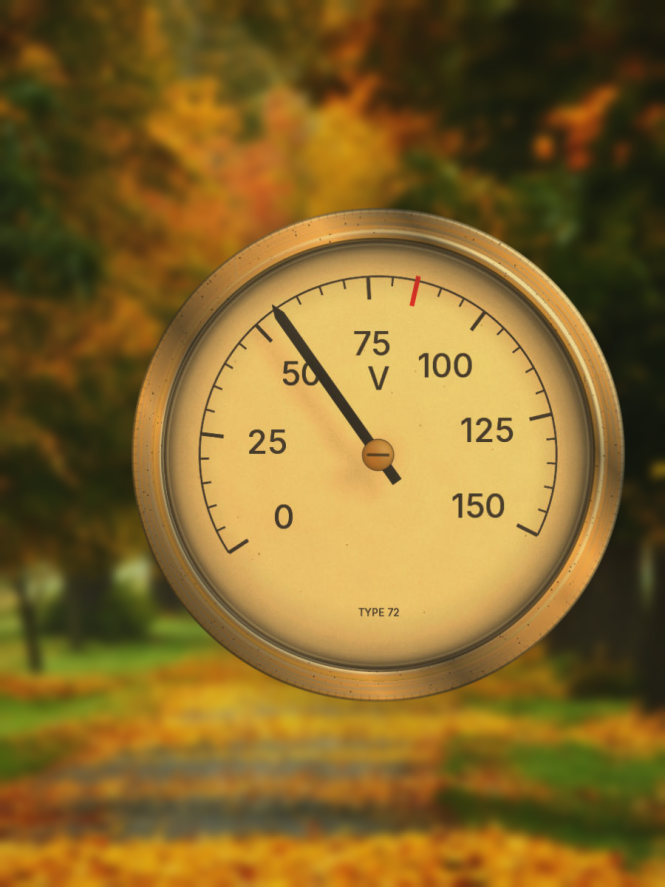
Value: 55 V
